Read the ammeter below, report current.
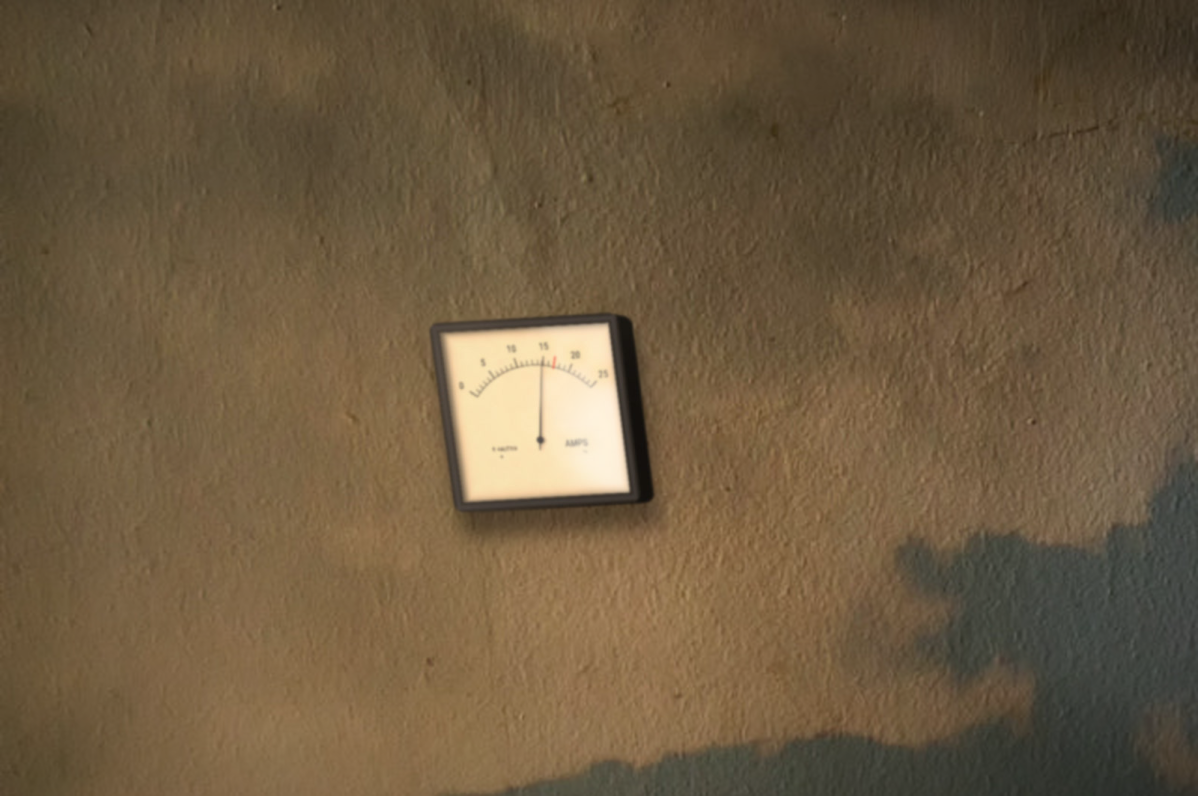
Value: 15 A
